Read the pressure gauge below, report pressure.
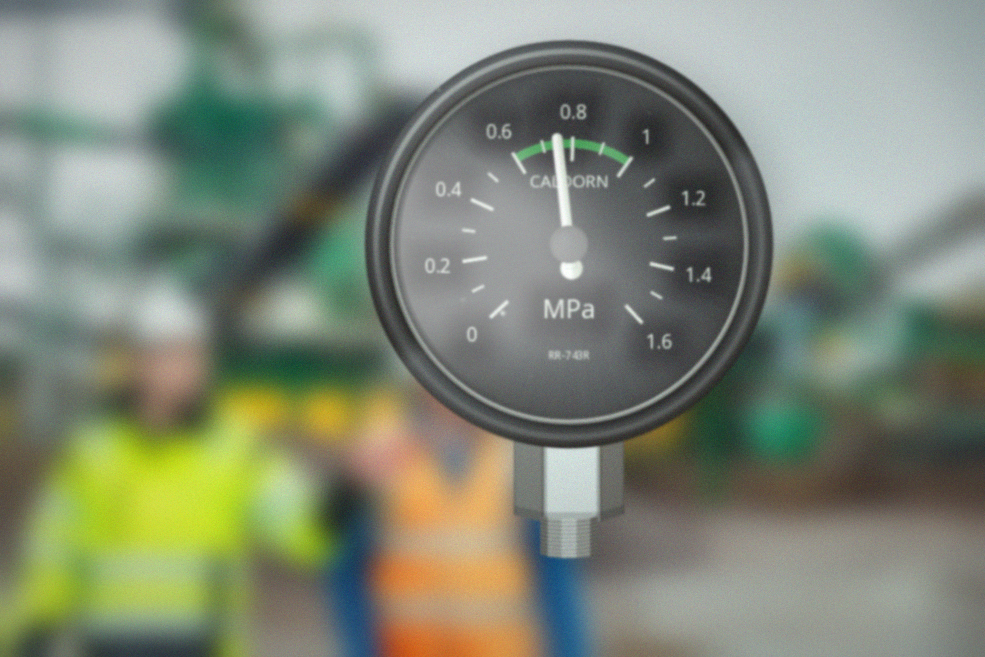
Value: 0.75 MPa
